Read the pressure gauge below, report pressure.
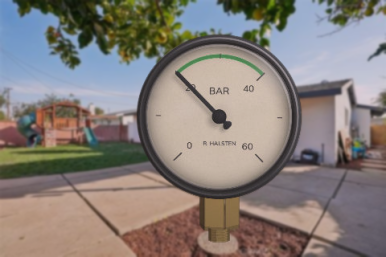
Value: 20 bar
